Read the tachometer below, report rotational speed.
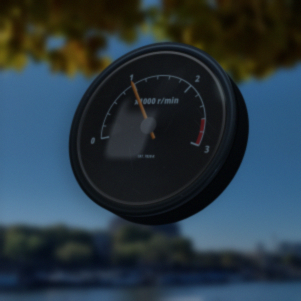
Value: 1000 rpm
